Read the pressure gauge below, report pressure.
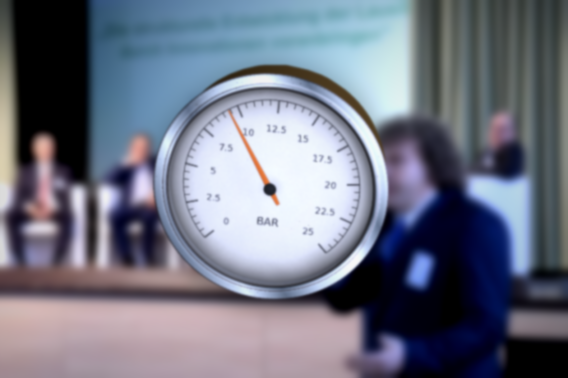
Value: 9.5 bar
